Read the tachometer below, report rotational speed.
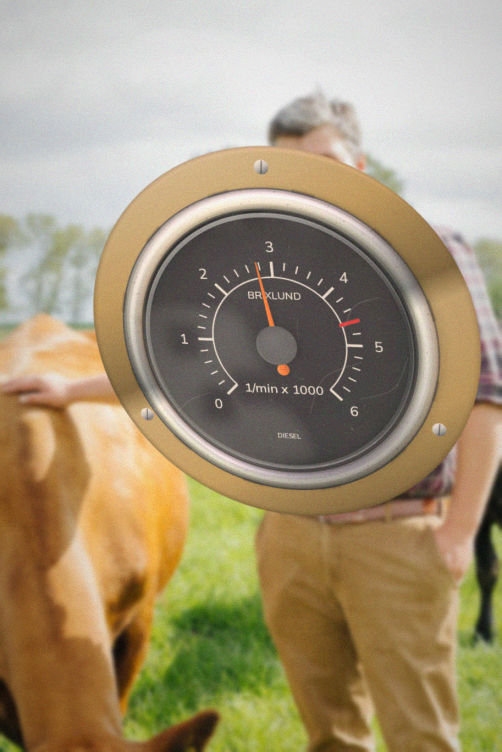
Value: 2800 rpm
